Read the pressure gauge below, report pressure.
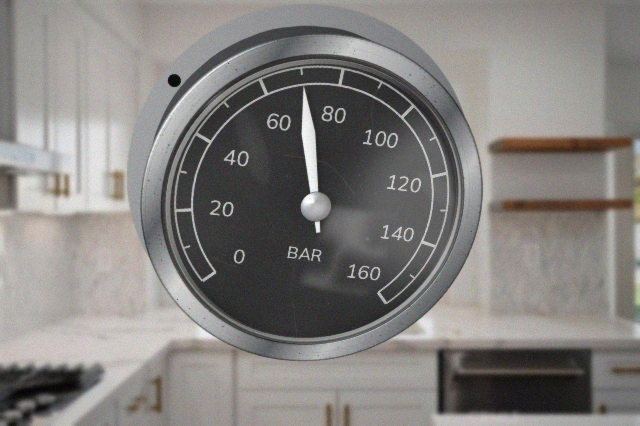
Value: 70 bar
